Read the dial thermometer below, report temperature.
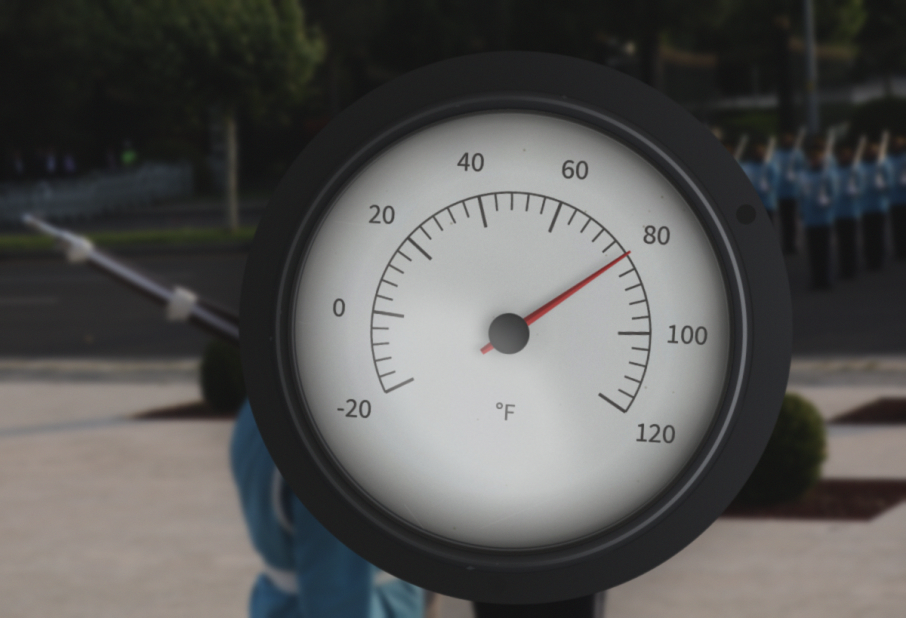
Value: 80 °F
